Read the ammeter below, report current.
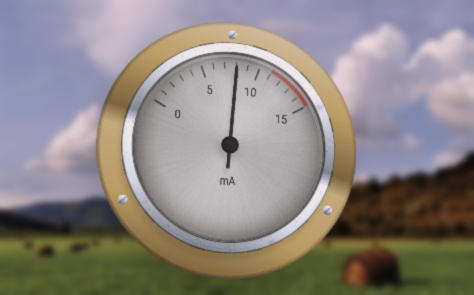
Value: 8 mA
